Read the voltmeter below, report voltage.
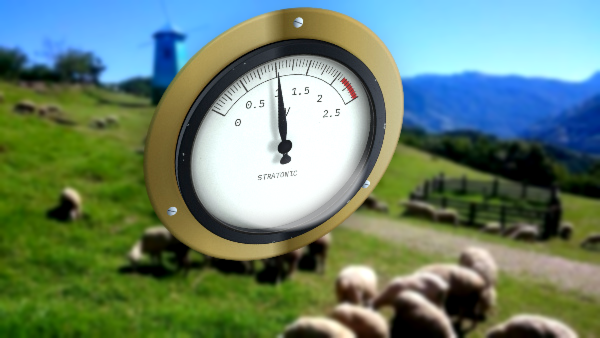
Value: 1 V
